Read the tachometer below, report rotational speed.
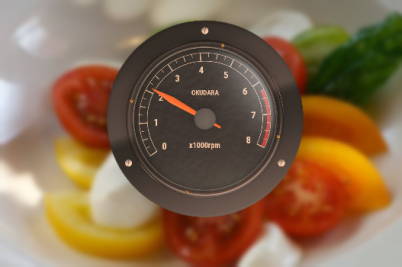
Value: 2125 rpm
